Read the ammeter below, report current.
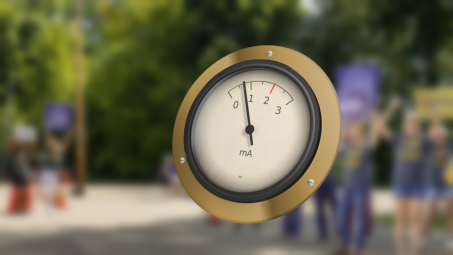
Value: 0.75 mA
